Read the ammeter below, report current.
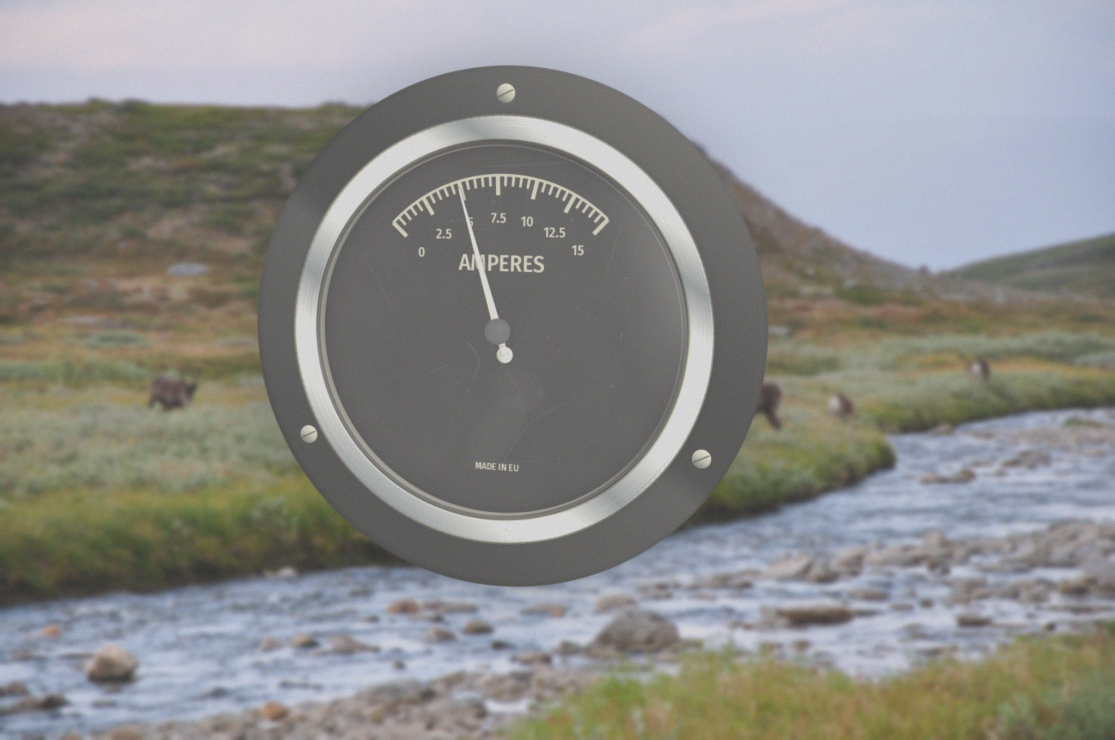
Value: 5 A
